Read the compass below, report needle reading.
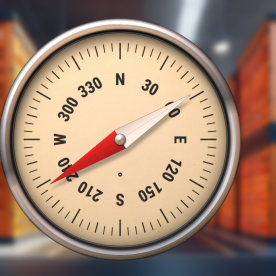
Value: 237.5 °
